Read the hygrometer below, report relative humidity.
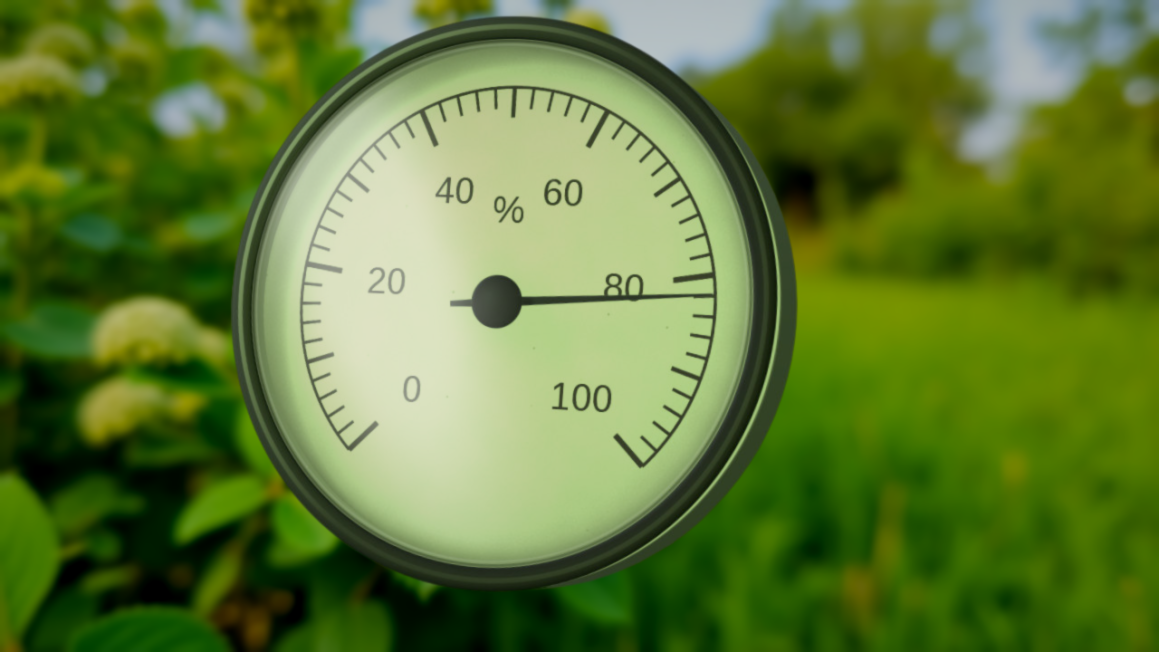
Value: 82 %
